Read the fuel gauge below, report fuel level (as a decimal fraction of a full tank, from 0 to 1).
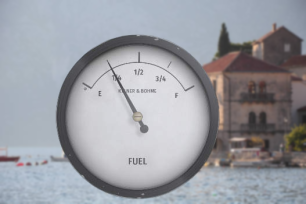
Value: 0.25
